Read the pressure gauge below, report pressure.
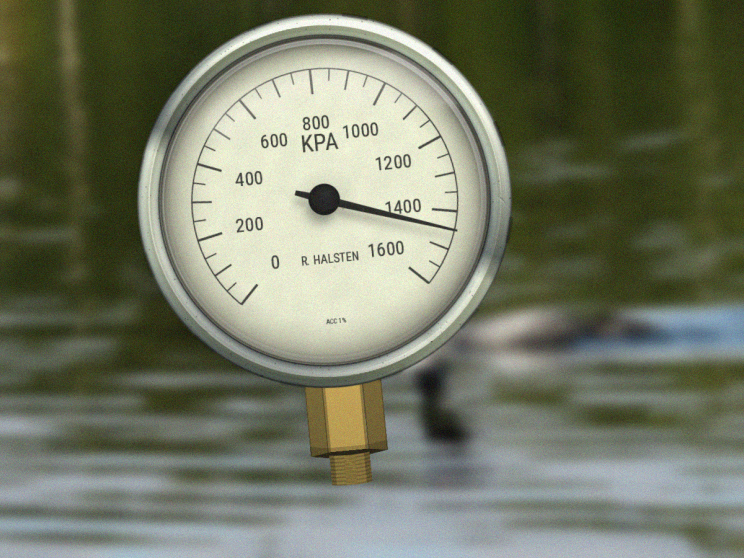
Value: 1450 kPa
